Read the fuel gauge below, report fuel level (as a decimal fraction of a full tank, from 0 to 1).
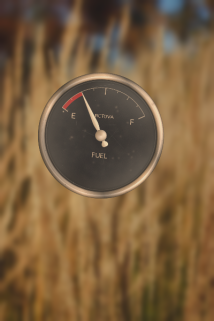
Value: 0.25
